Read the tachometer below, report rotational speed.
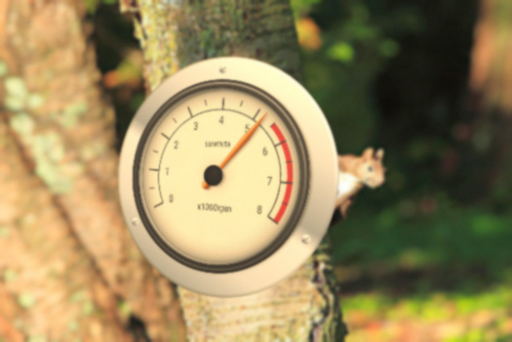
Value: 5250 rpm
